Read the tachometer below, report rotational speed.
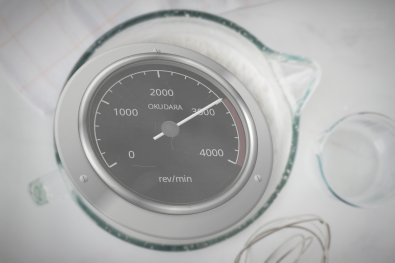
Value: 3000 rpm
